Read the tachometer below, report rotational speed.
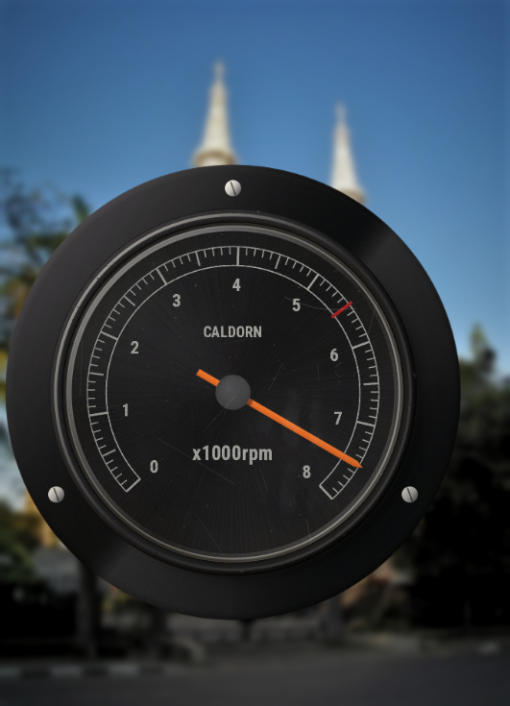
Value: 7500 rpm
